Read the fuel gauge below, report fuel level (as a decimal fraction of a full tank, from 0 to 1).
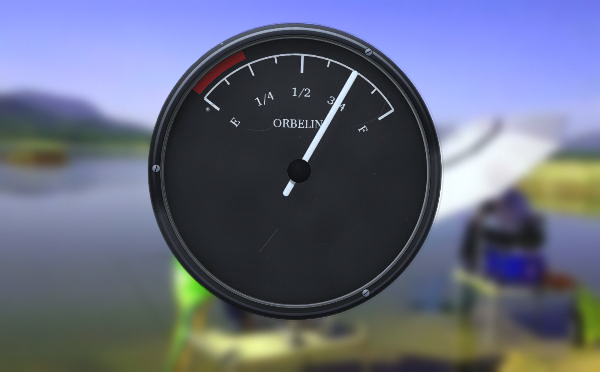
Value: 0.75
